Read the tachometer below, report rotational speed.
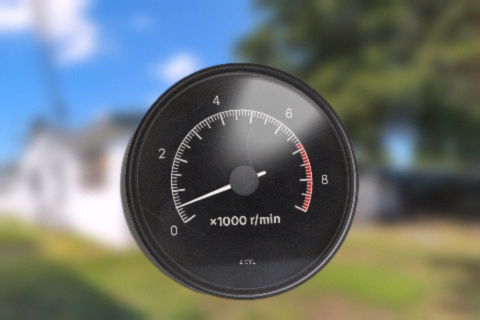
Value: 500 rpm
